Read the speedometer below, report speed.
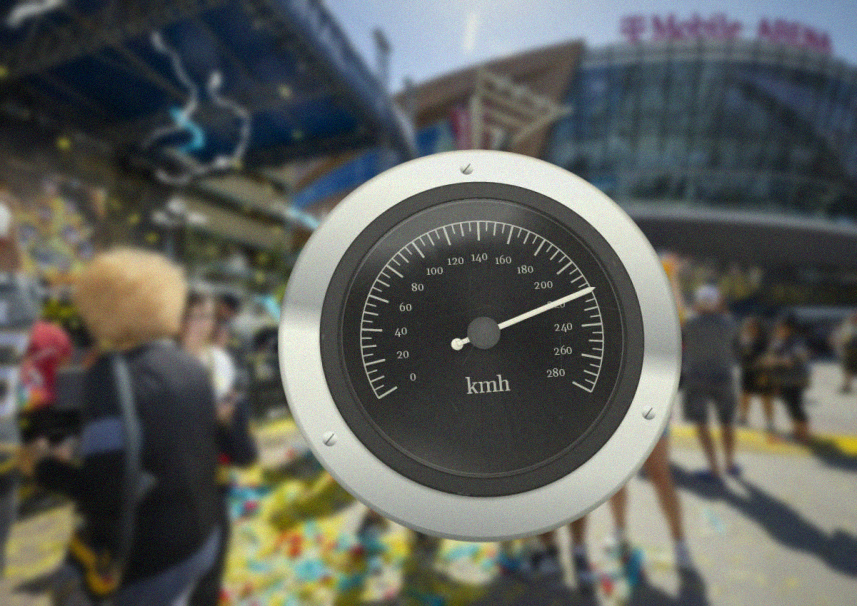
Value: 220 km/h
